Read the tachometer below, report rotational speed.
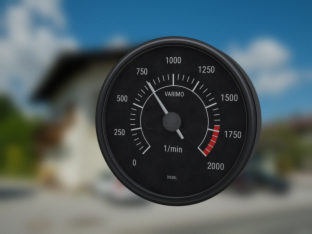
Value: 750 rpm
